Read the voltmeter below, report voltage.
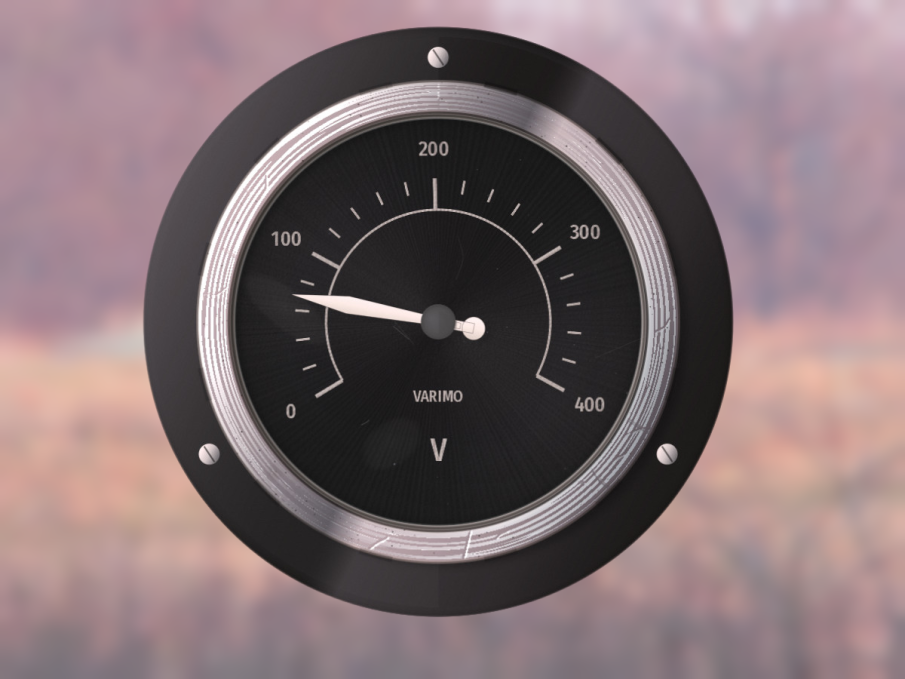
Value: 70 V
